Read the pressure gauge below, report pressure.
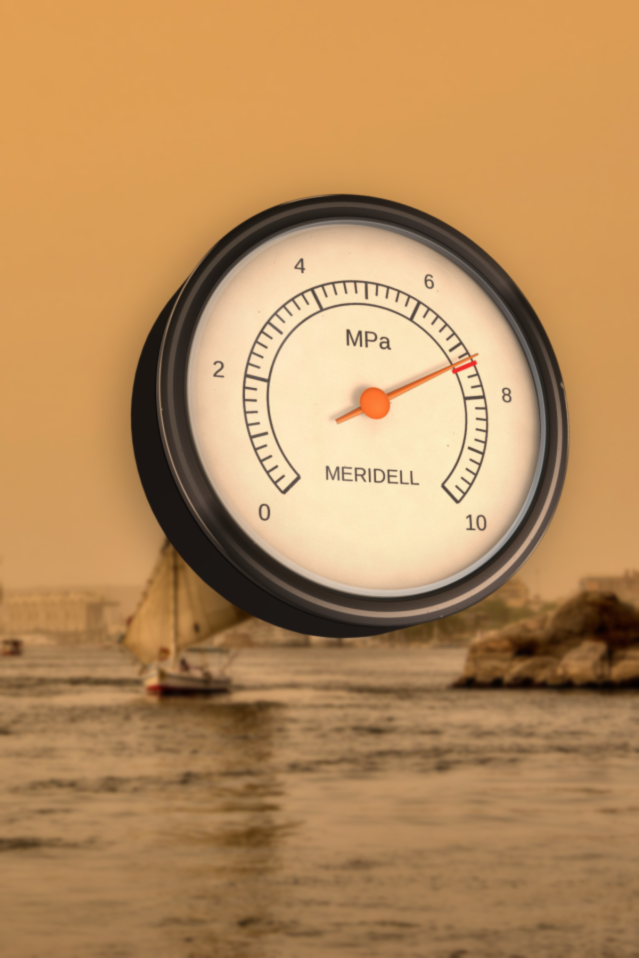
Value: 7.3 MPa
